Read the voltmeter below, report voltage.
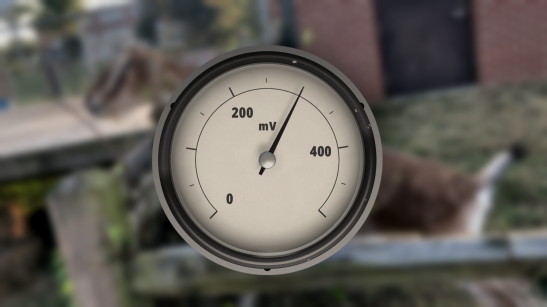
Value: 300 mV
